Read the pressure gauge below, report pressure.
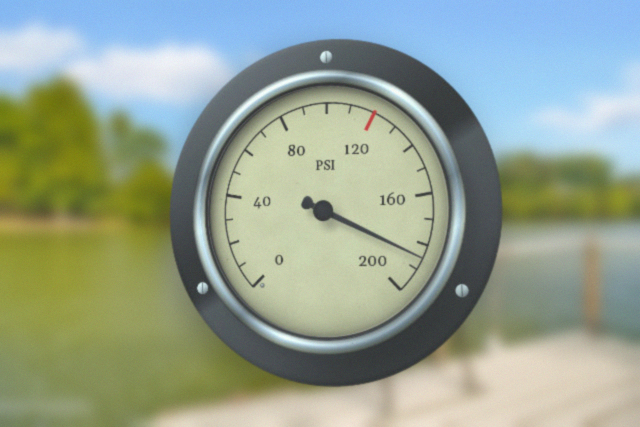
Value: 185 psi
